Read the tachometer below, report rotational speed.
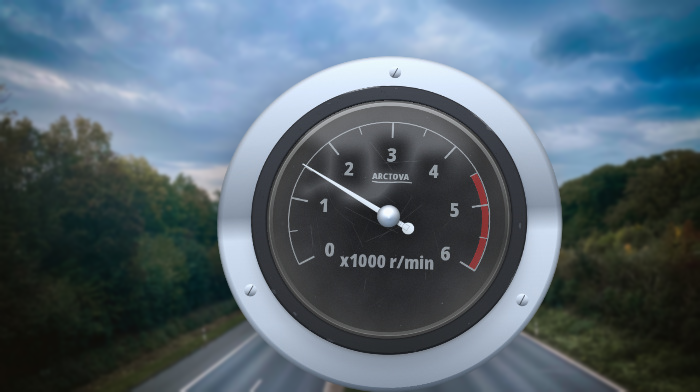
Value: 1500 rpm
